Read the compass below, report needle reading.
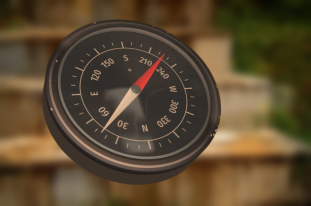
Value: 225 °
